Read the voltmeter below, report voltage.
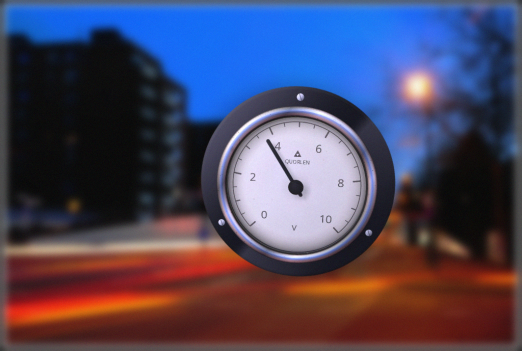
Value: 3.75 V
